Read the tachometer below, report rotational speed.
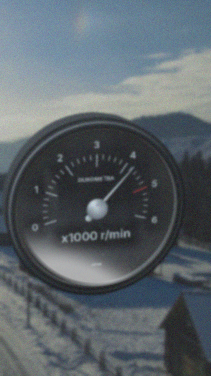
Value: 4200 rpm
